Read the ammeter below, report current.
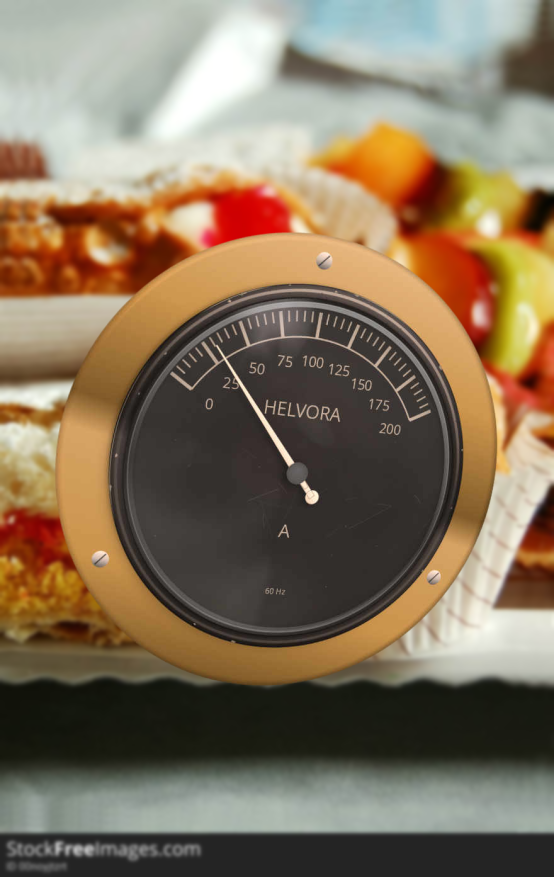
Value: 30 A
